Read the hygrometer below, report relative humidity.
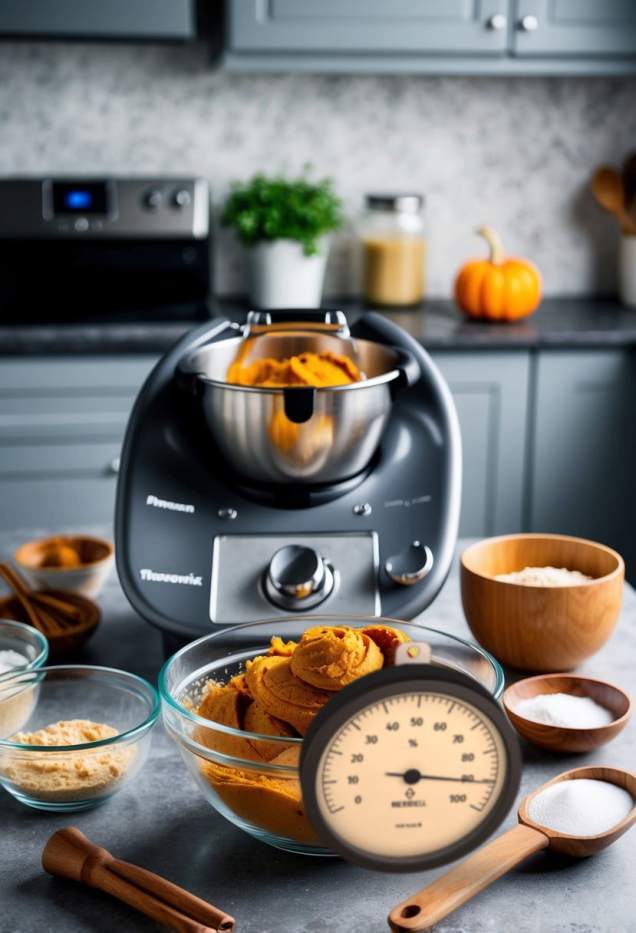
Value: 90 %
